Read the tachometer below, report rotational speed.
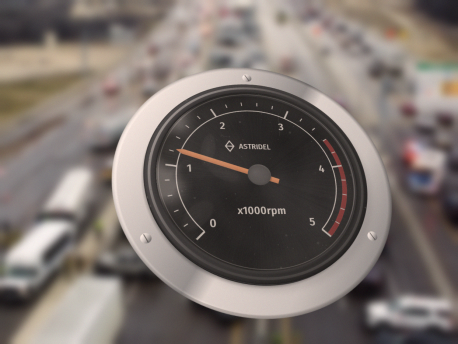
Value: 1200 rpm
